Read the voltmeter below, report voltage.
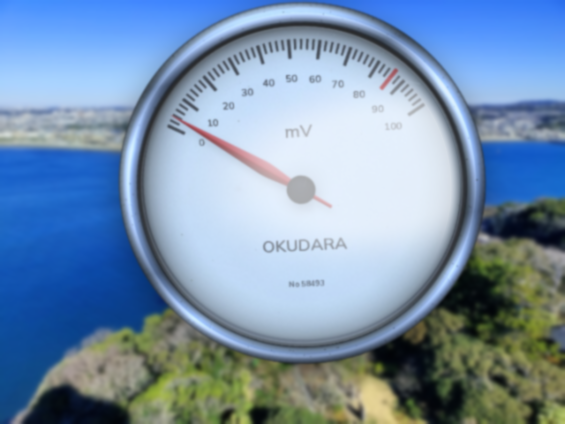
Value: 4 mV
